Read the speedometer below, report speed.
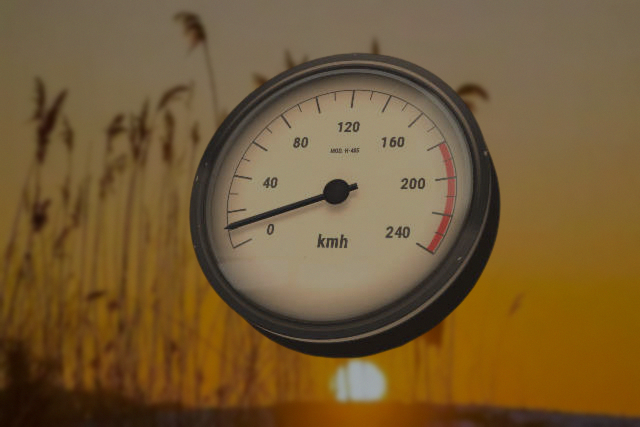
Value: 10 km/h
